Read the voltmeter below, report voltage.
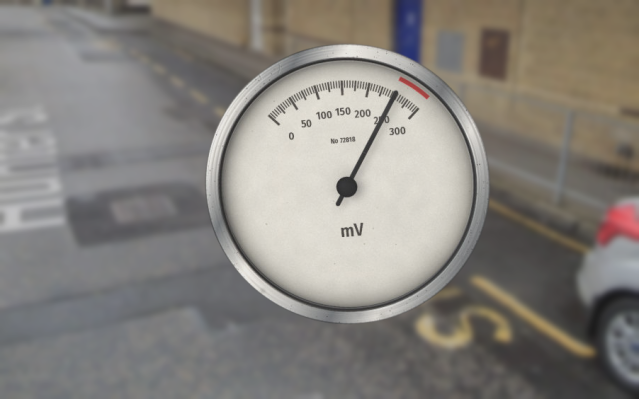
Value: 250 mV
